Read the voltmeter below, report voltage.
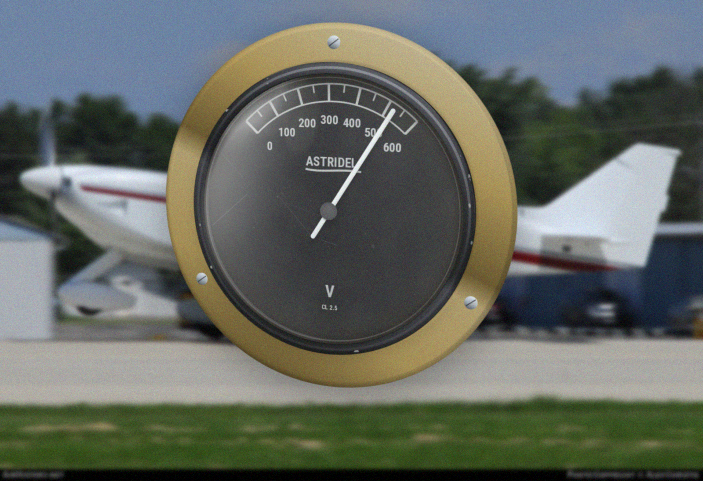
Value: 525 V
